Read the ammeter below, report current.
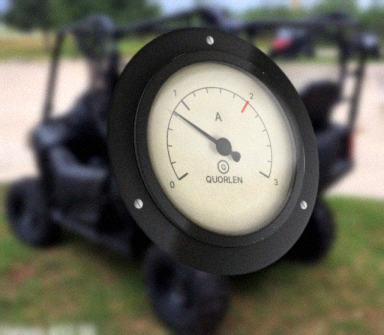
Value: 0.8 A
